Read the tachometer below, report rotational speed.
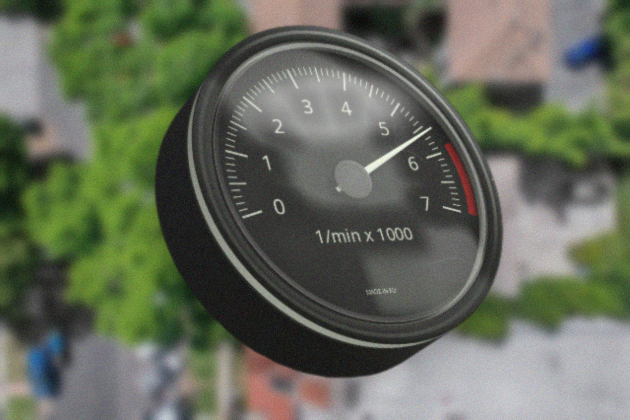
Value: 5600 rpm
